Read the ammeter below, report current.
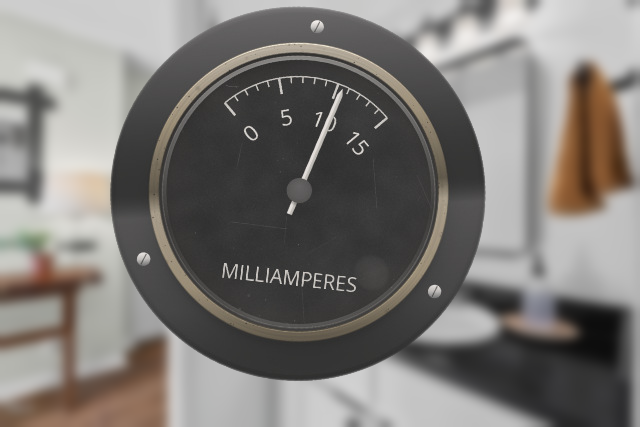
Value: 10.5 mA
